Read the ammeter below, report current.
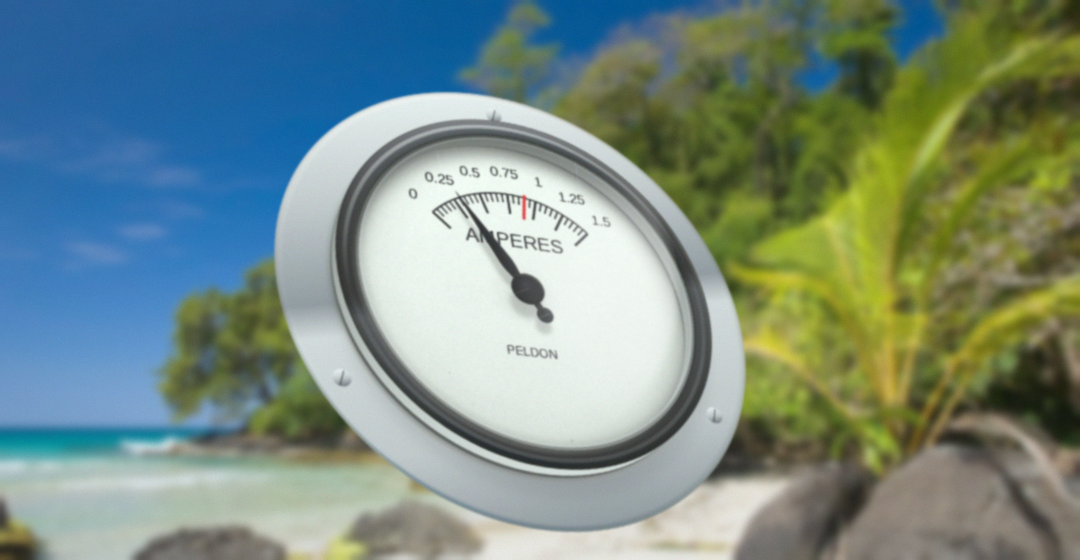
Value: 0.25 A
